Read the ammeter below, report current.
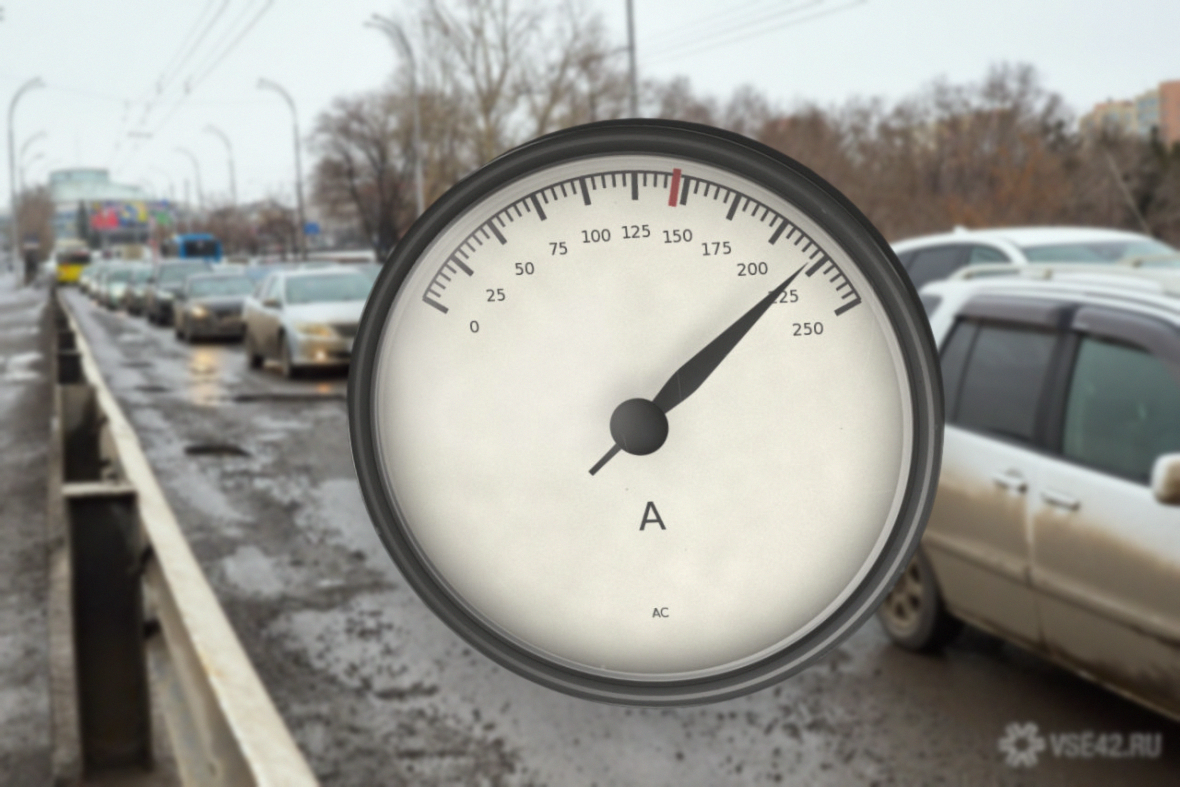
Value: 220 A
